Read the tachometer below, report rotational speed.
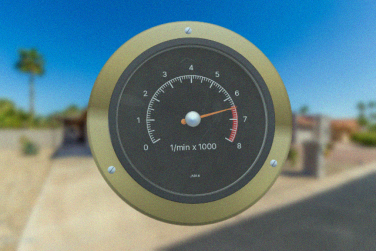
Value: 6500 rpm
